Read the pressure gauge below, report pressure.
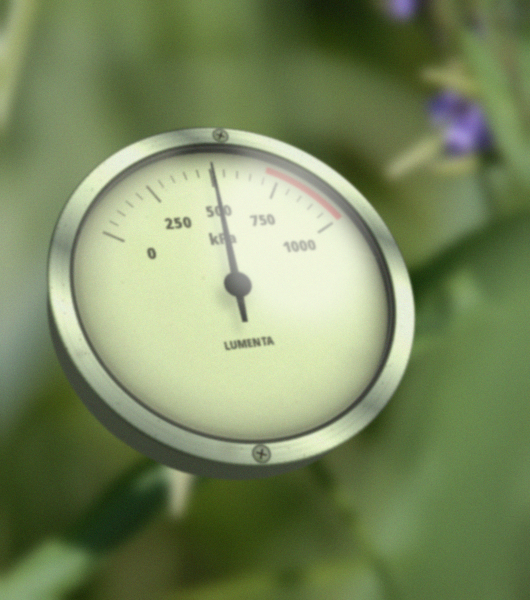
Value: 500 kPa
